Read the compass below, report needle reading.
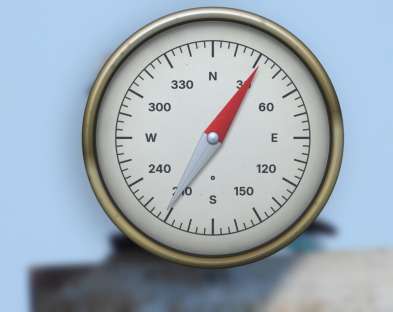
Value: 32.5 °
